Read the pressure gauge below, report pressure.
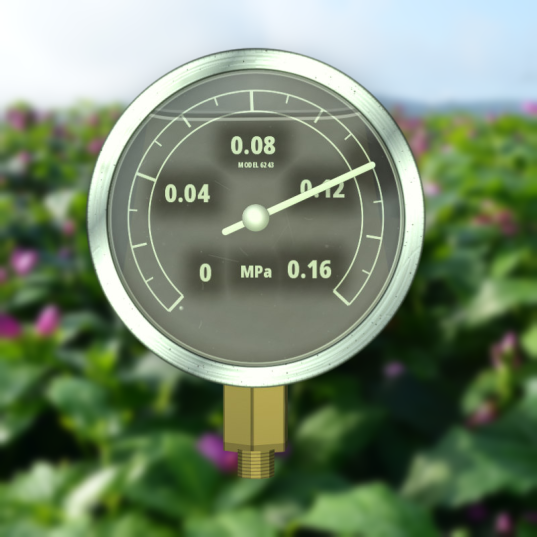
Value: 0.12 MPa
